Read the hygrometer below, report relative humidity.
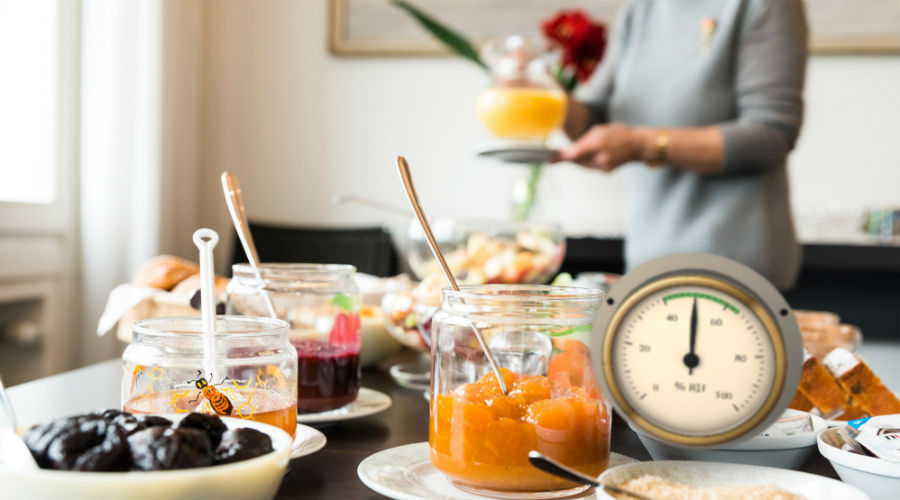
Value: 50 %
